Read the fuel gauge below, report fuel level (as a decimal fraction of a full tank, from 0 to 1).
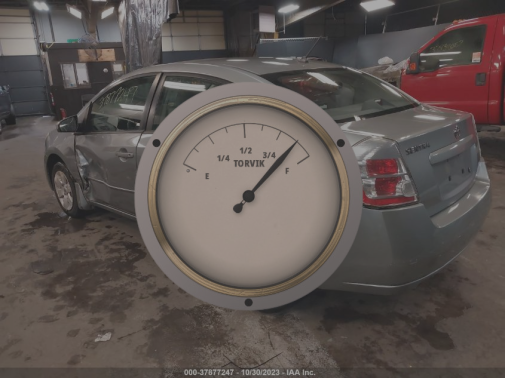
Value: 0.875
